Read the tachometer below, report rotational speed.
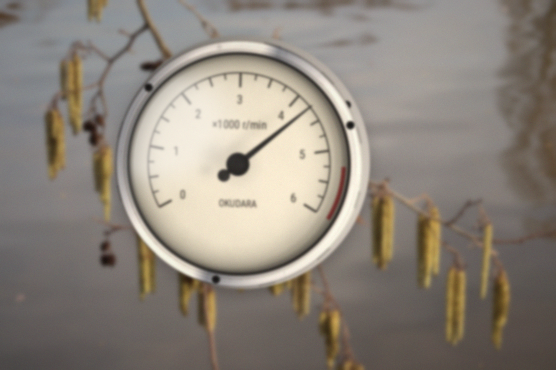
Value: 4250 rpm
